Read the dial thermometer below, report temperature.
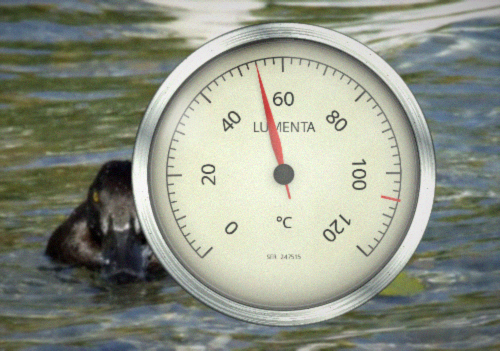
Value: 54 °C
